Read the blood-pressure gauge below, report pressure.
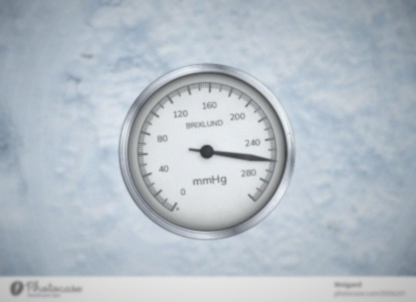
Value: 260 mmHg
